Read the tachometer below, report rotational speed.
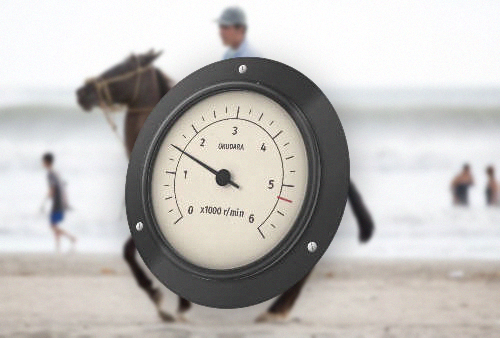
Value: 1500 rpm
